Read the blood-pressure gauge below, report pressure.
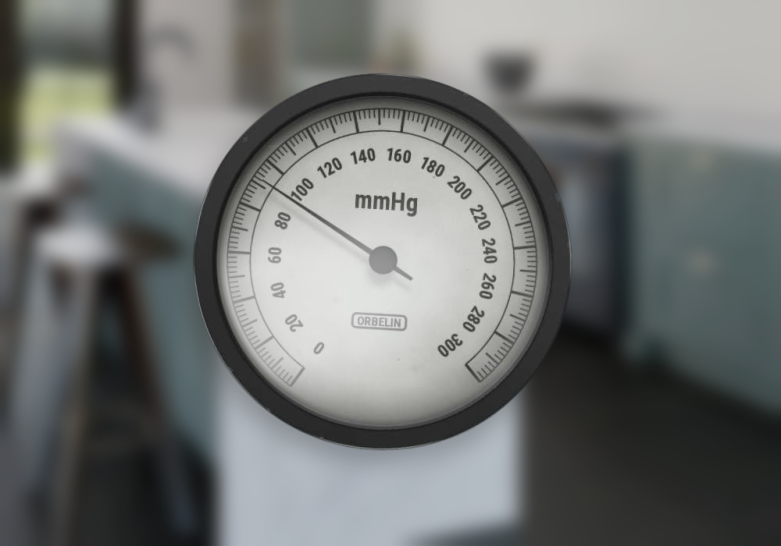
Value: 92 mmHg
